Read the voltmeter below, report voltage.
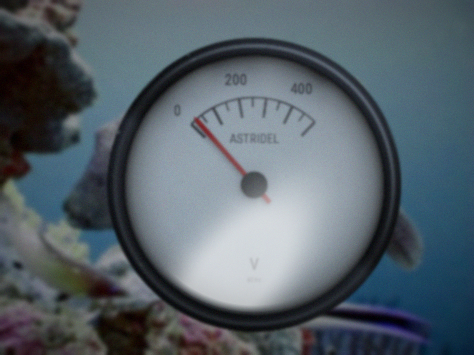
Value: 25 V
